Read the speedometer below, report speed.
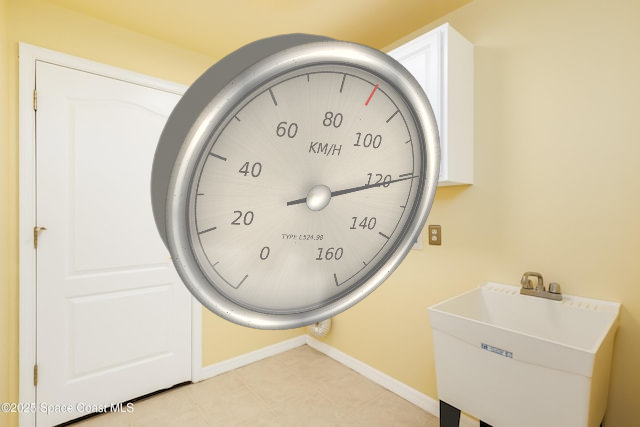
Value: 120 km/h
